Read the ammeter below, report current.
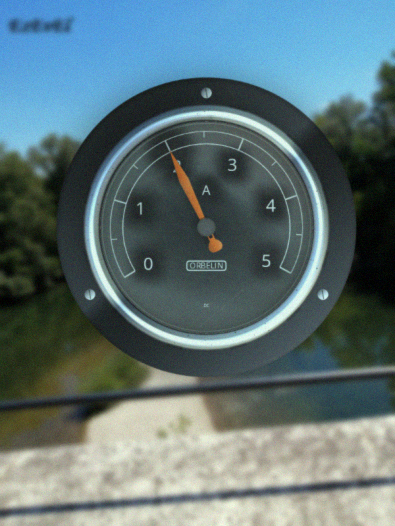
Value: 2 A
